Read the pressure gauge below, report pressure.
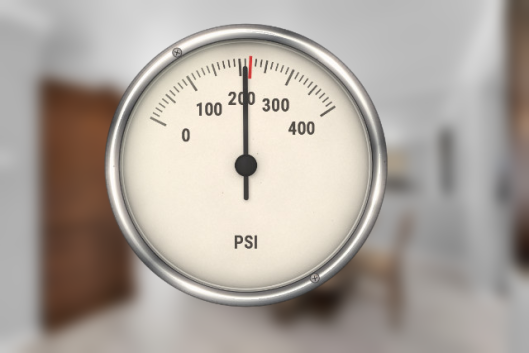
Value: 210 psi
